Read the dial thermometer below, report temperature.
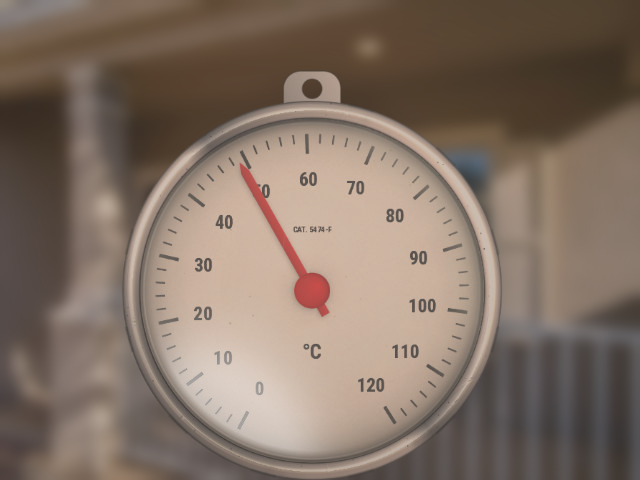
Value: 49 °C
